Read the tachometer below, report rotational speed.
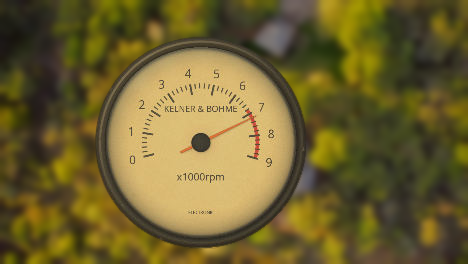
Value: 7200 rpm
